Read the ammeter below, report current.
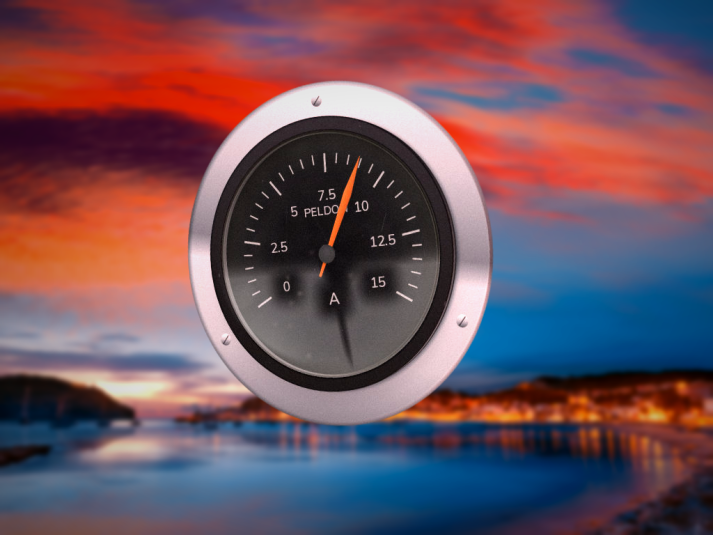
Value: 9 A
